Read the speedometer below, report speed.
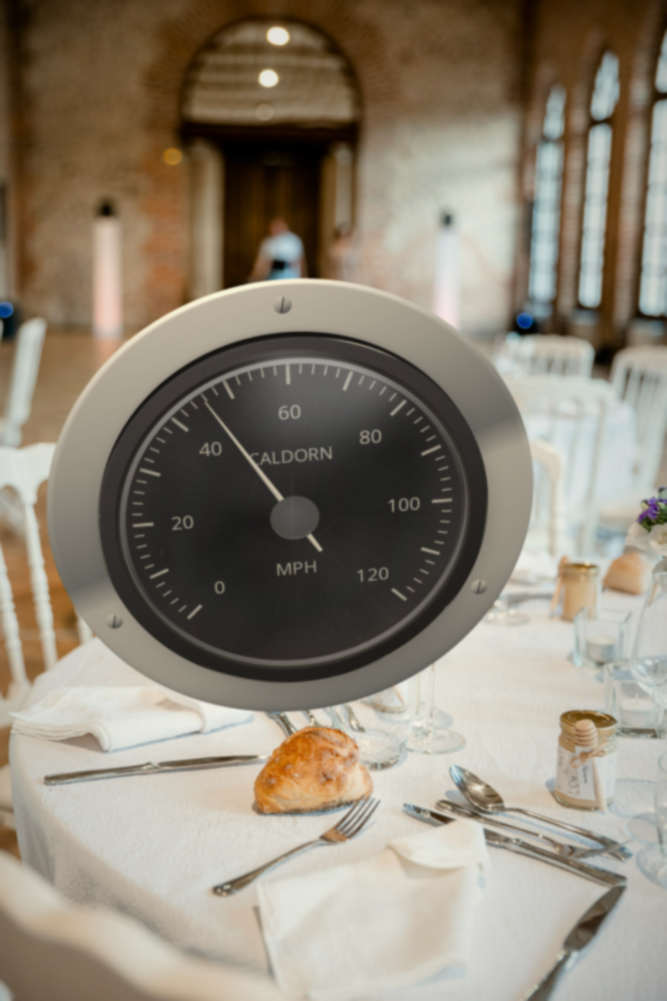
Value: 46 mph
